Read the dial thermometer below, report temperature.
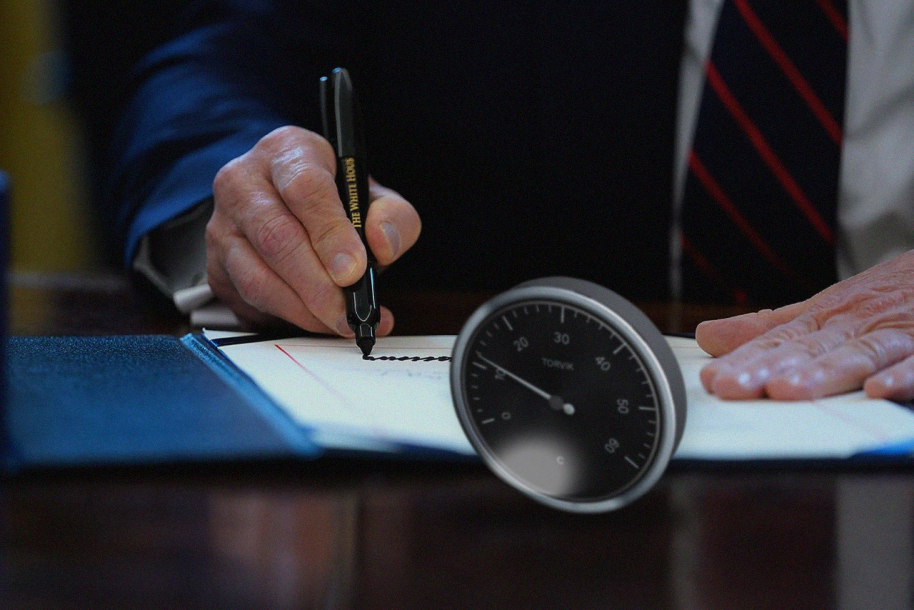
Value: 12 °C
